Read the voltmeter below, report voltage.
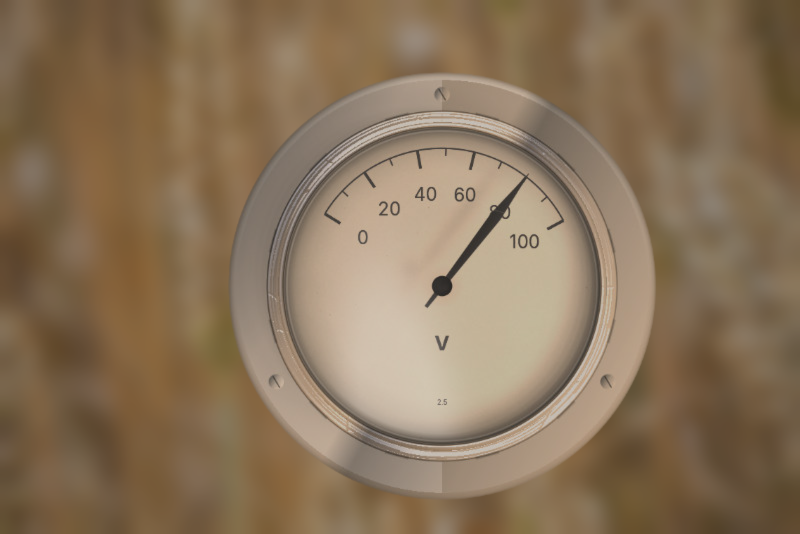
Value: 80 V
